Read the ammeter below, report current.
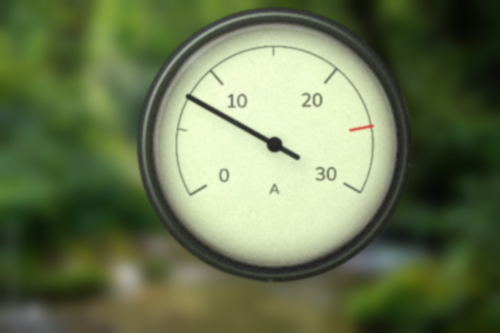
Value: 7.5 A
